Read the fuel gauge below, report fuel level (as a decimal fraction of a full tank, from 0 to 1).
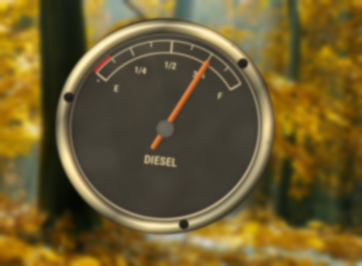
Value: 0.75
